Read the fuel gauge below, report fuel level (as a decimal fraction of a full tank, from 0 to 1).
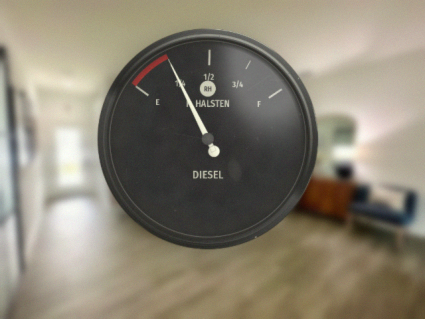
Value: 0.25
